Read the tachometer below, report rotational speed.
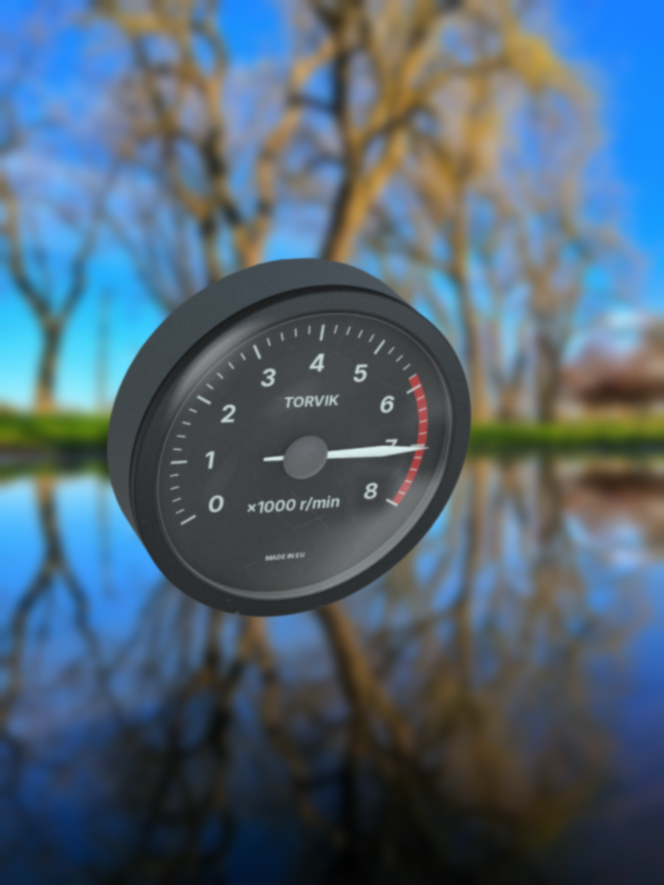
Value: 7000 rpm
